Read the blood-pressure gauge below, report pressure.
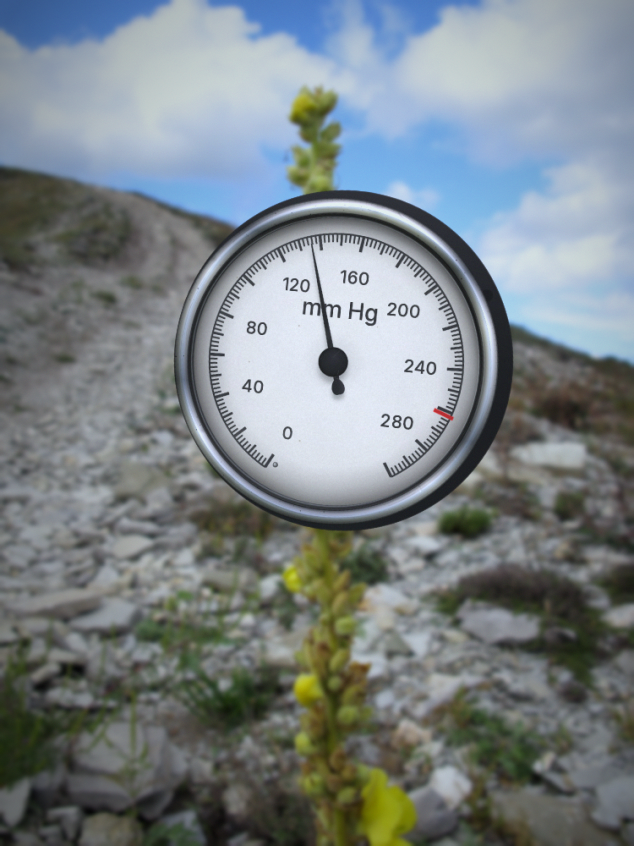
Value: 136 mmHg
